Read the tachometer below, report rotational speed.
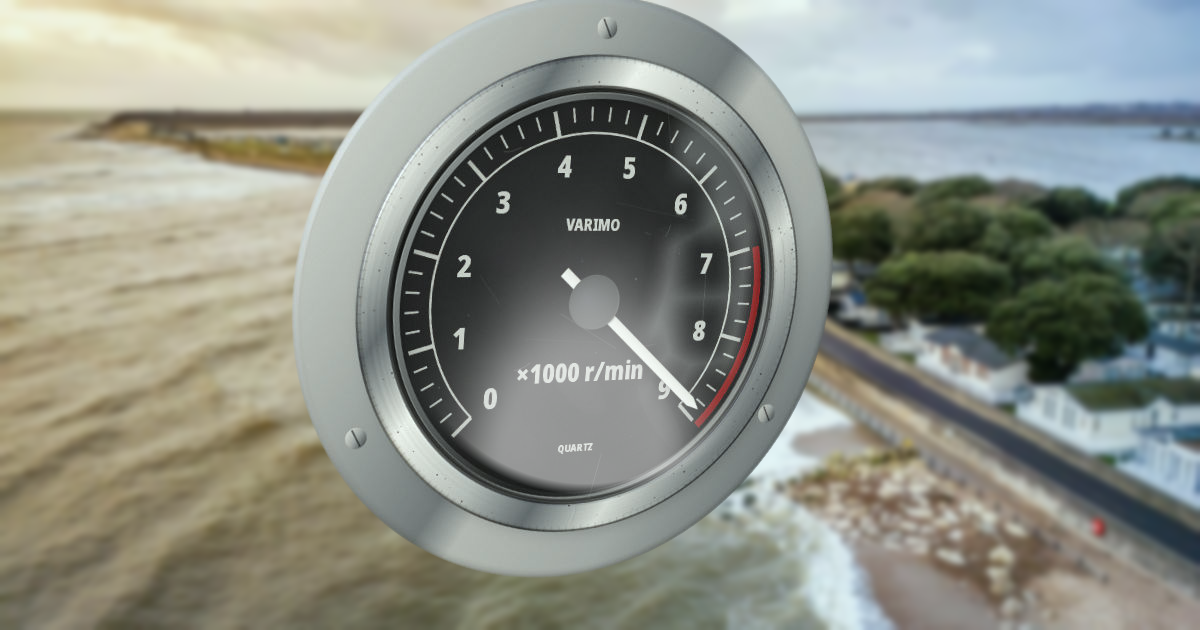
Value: 8900 rpm
